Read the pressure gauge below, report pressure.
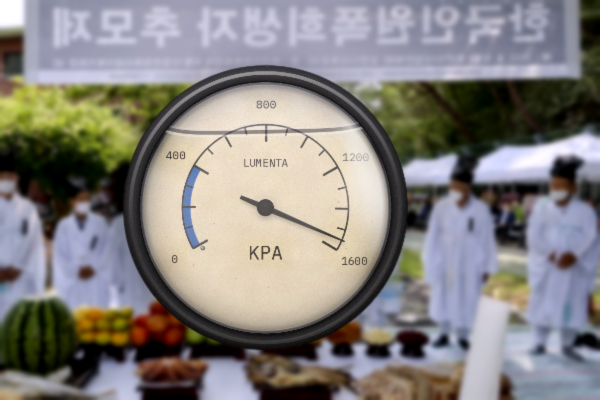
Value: 1550 kPa
